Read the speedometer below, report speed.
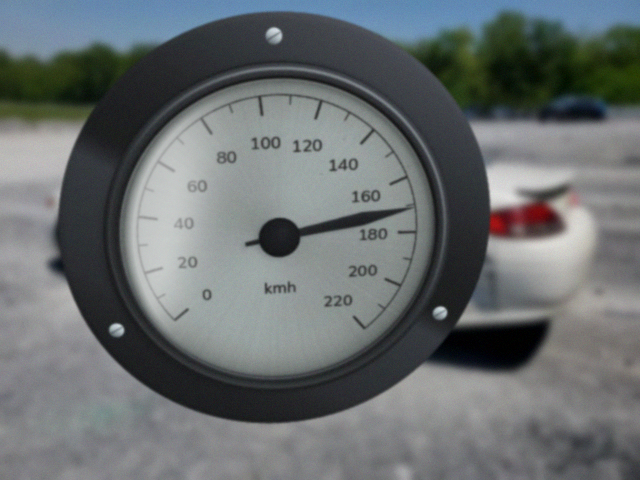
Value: 170 km/h
